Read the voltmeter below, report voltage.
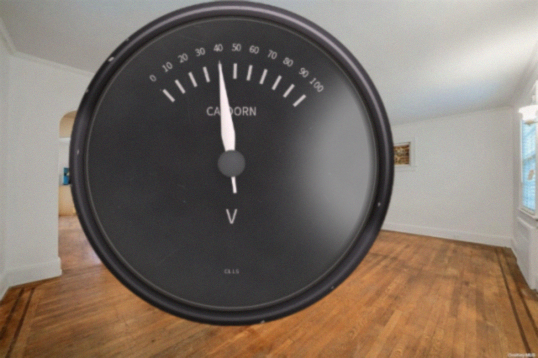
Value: 40 V
